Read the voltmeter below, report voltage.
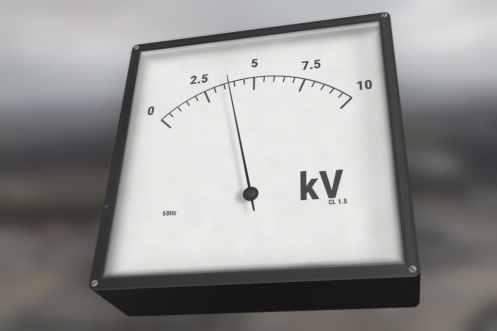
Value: 3.75 kV
